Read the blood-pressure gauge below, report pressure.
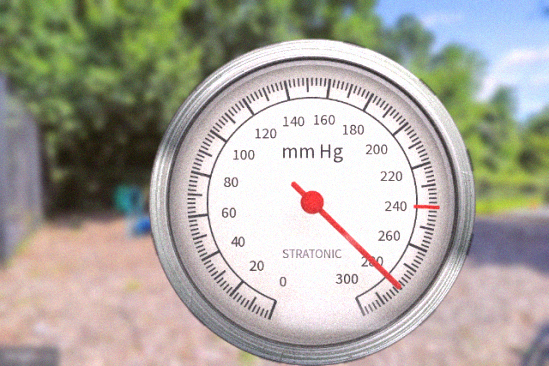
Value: 280 mmHg
